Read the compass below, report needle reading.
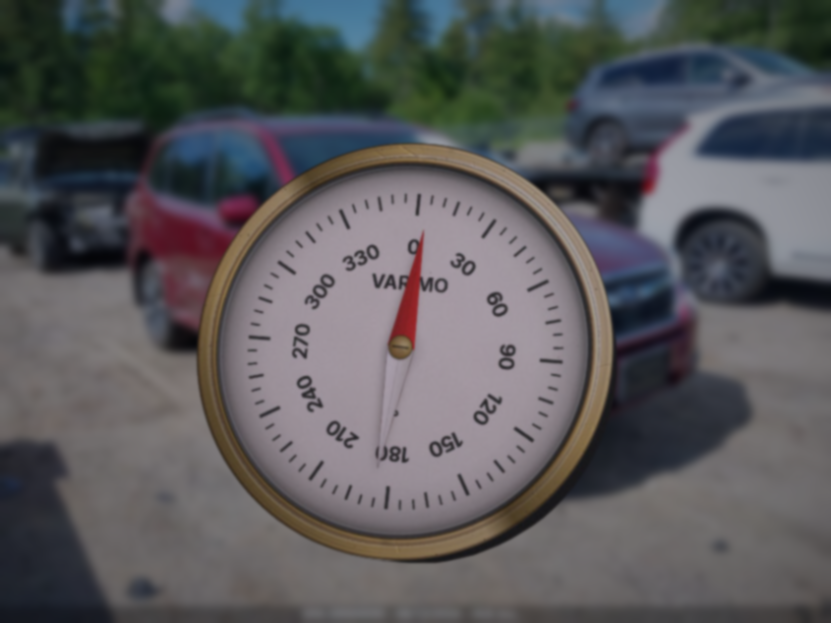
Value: 5 °
